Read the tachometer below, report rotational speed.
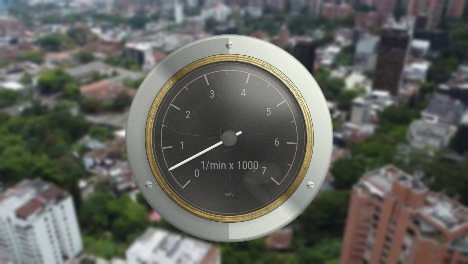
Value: 500 rpm
